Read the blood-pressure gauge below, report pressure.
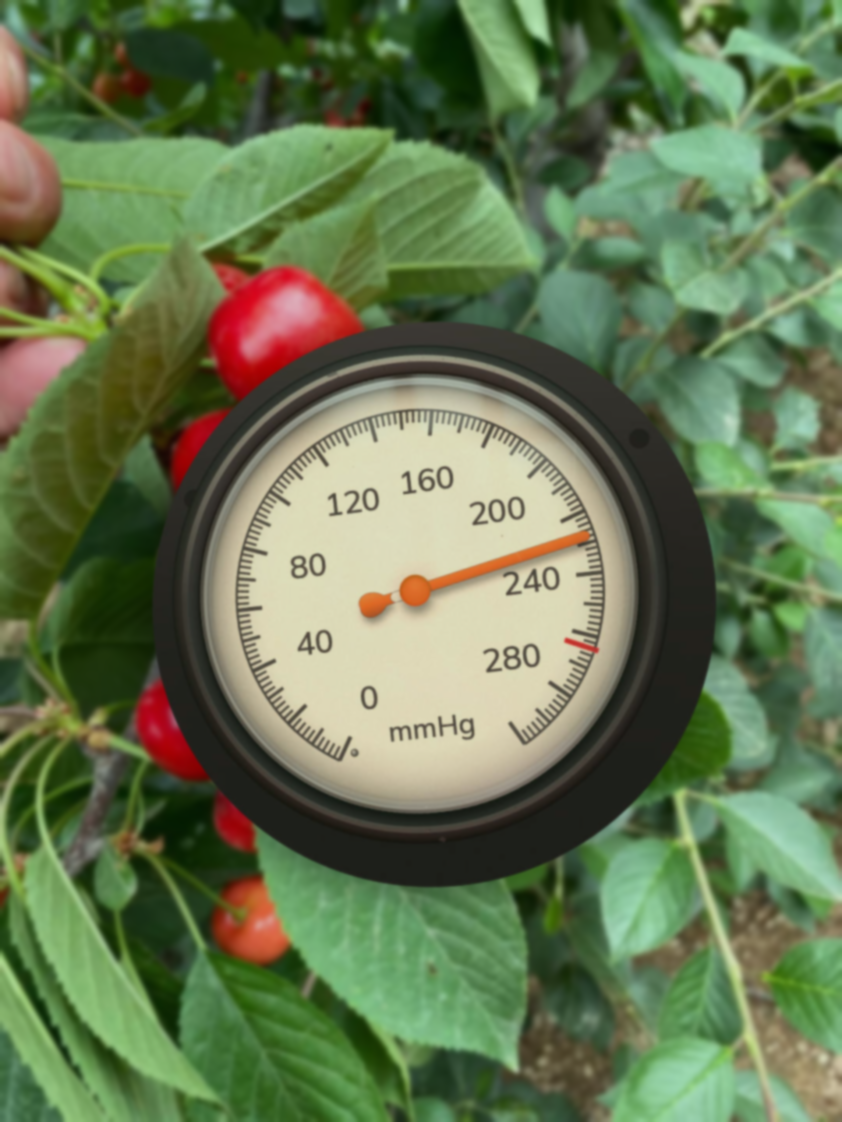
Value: 228 mmHg
